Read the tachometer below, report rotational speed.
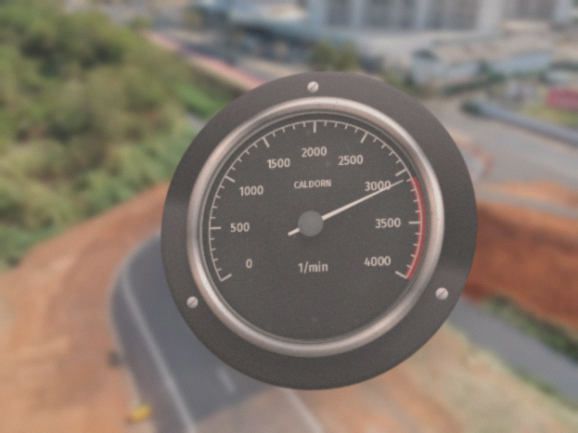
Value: 3100 rpm
